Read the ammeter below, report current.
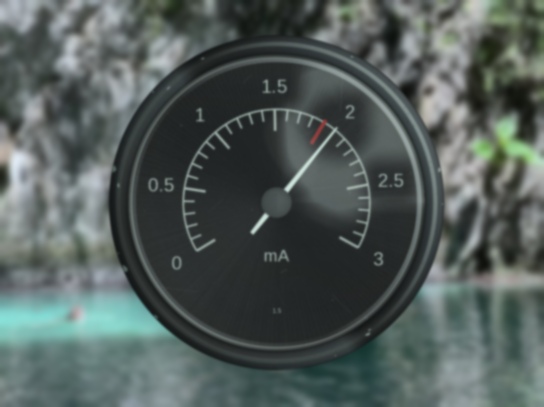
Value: 2 mA
